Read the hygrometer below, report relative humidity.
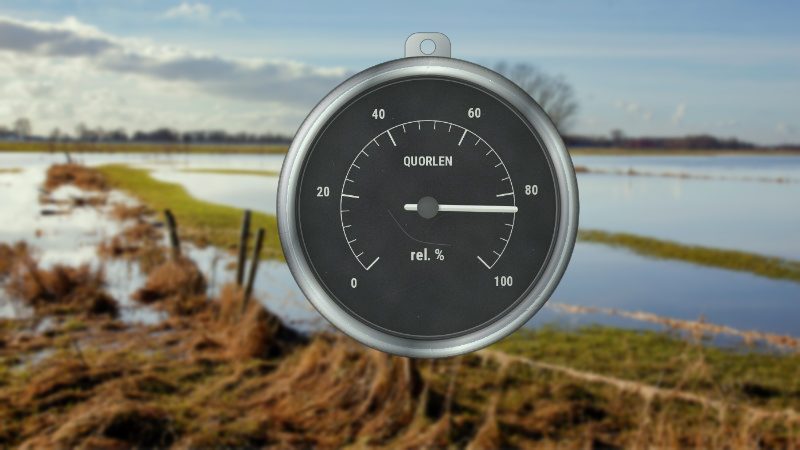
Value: 84 %
